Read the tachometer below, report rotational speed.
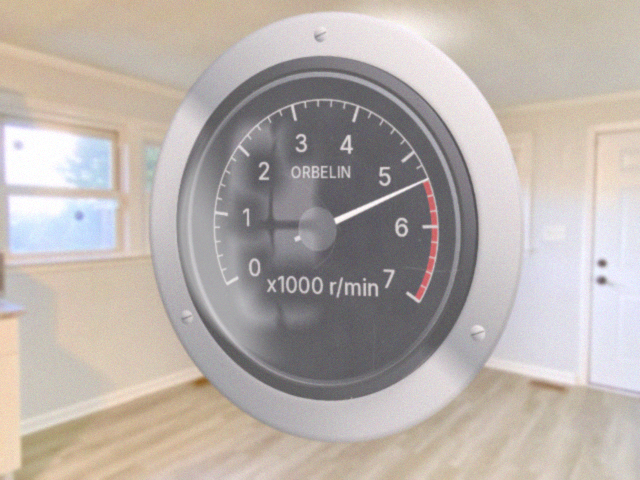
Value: 5400 rpm
